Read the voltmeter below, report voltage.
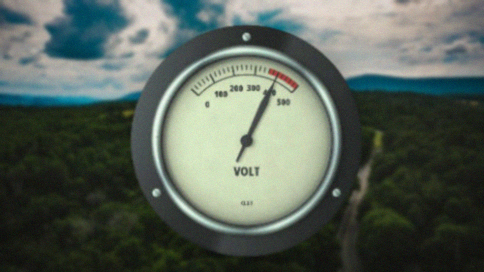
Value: 400 V
